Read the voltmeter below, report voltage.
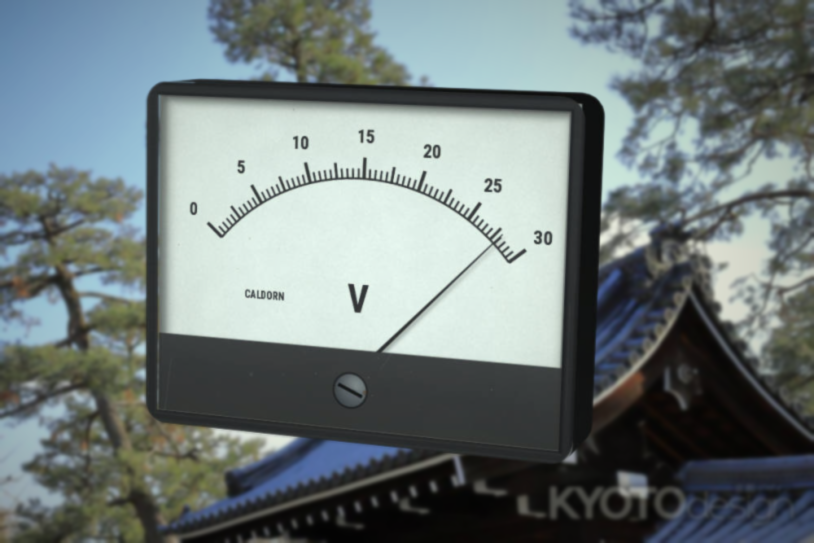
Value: 28 V
